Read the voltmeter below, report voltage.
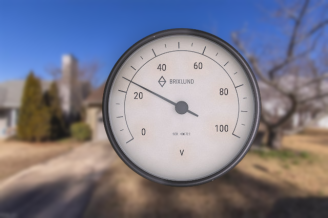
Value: 25 V
